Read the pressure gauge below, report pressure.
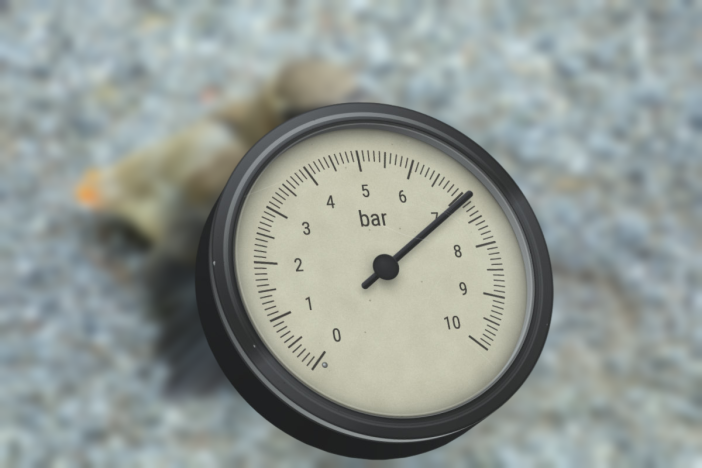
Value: 7.1 bar
